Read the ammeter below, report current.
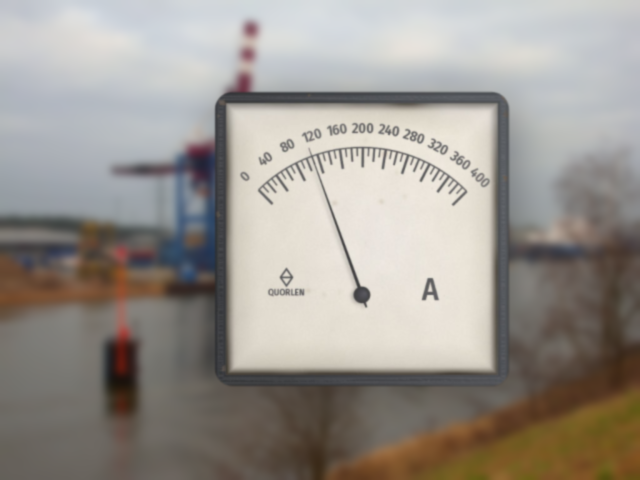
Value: 110 A
